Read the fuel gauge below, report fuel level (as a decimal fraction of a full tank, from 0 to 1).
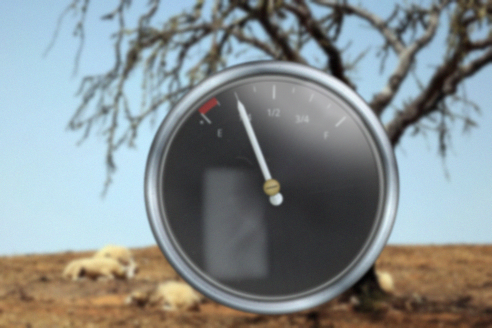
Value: 0.25
